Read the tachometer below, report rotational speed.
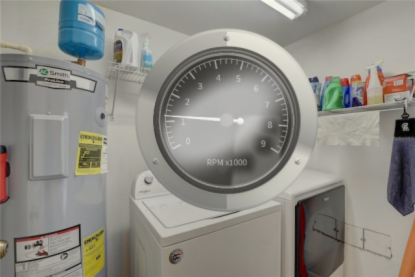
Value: 1200 rpm
